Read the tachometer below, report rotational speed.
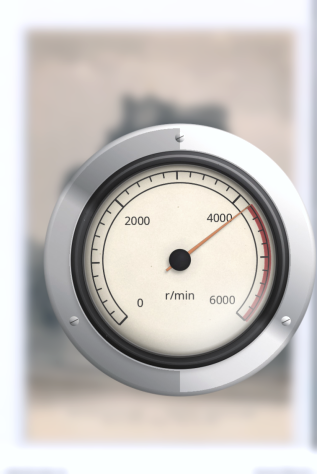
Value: 4200 rpm
